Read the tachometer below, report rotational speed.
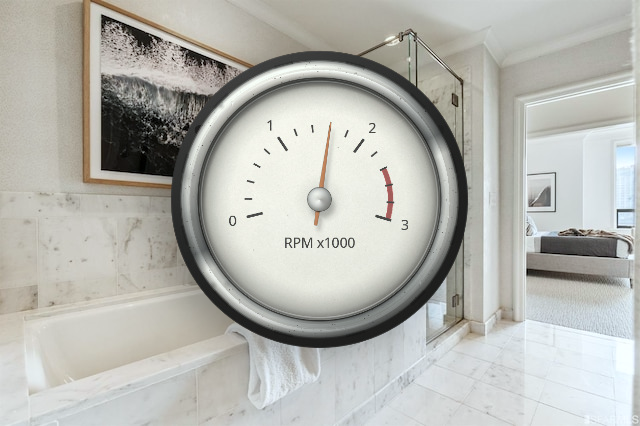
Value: 1600 rpm
